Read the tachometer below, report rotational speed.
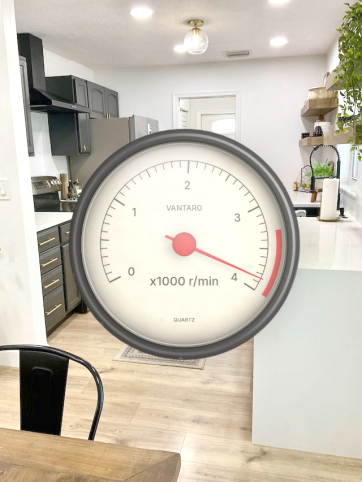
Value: 3850 rpm
